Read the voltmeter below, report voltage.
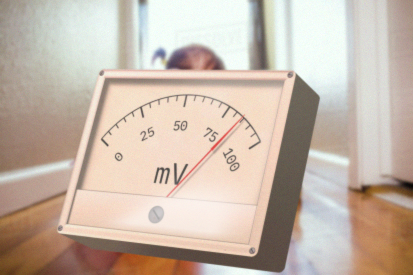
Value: 85 mV
